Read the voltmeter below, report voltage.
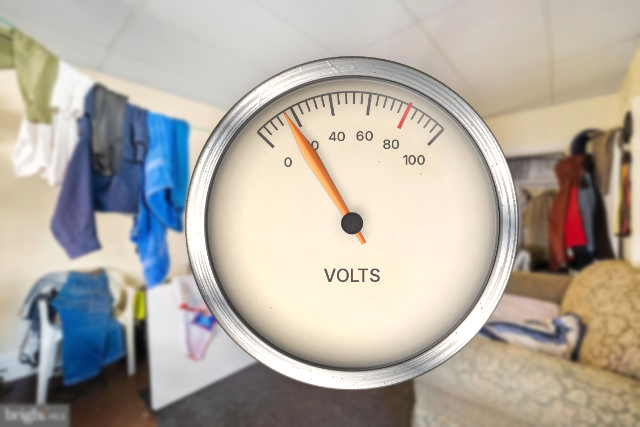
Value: 16 V
